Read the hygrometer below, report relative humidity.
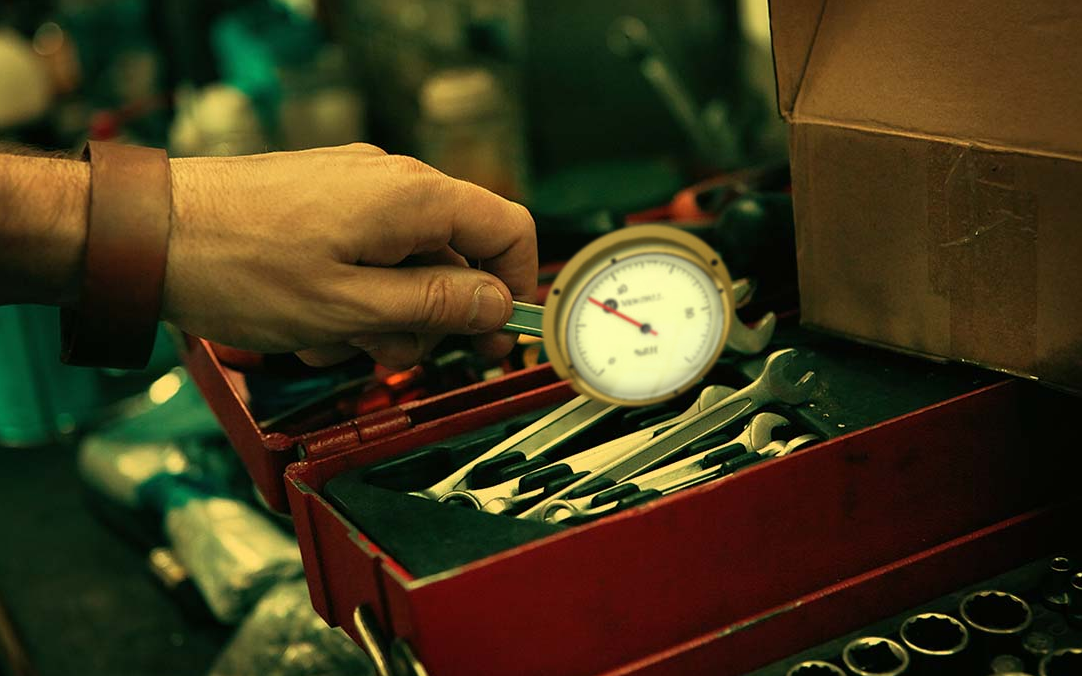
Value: 30 %
